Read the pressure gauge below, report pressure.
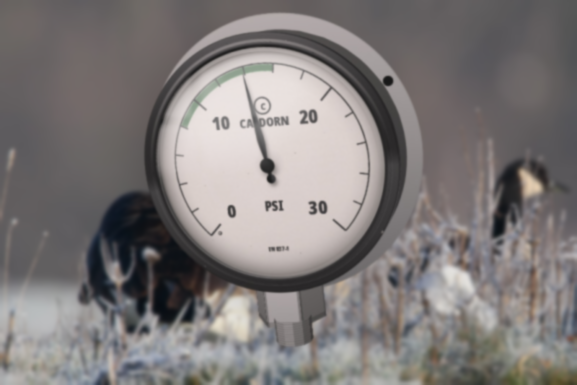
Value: 14 psi
